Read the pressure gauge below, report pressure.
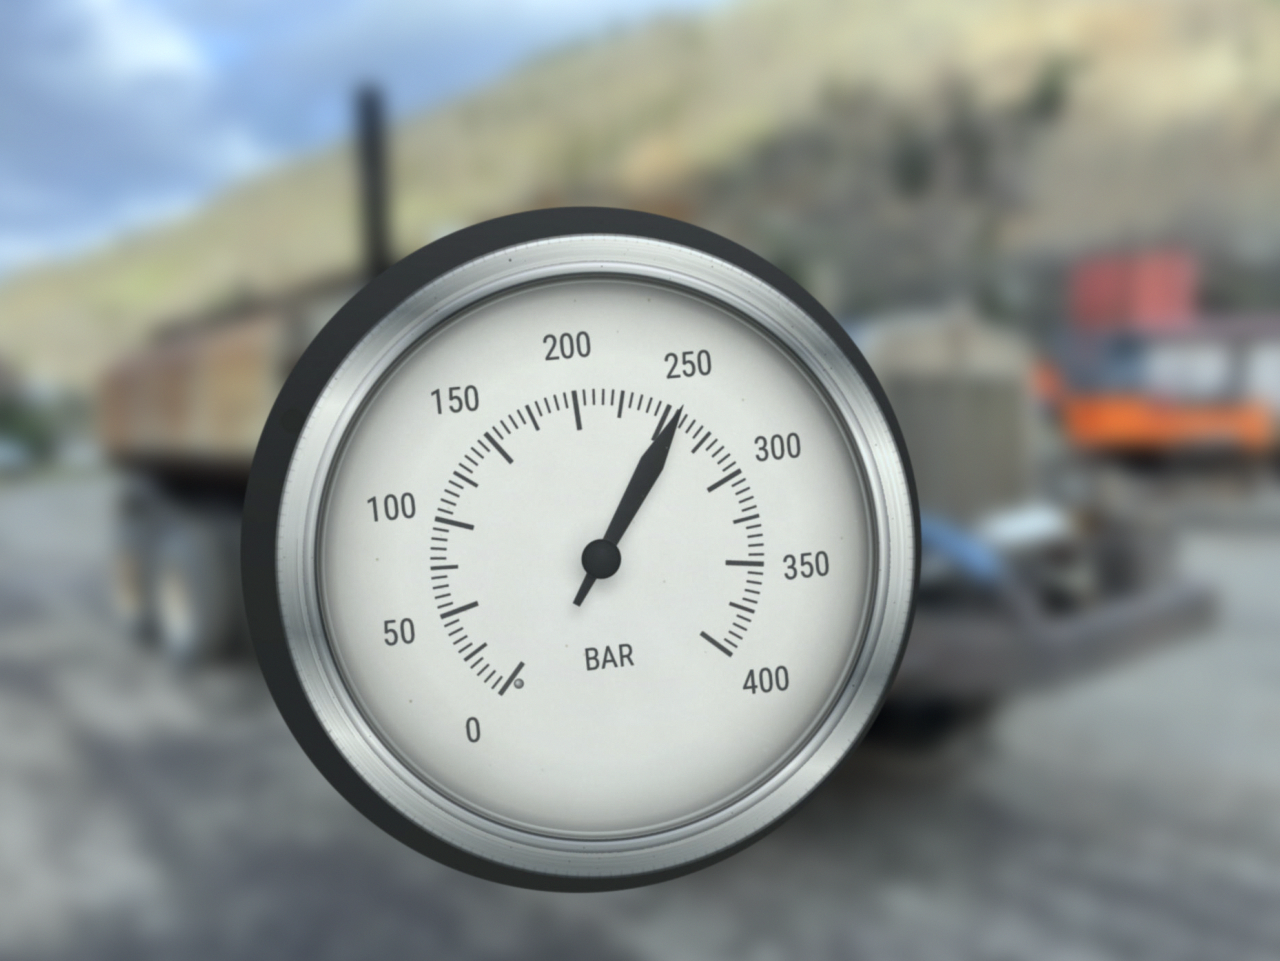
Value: 255 bar
